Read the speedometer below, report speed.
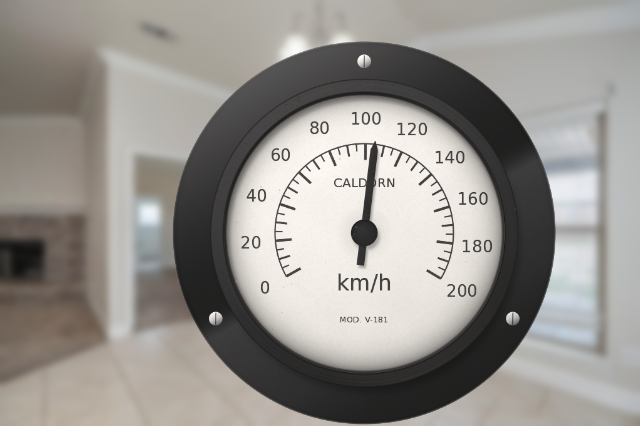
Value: 105 km/h
